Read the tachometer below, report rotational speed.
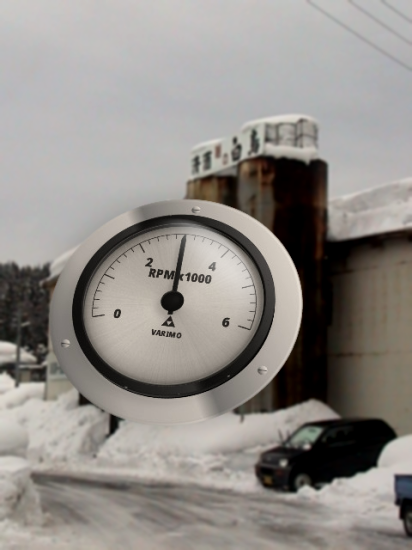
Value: 3000 rpm
